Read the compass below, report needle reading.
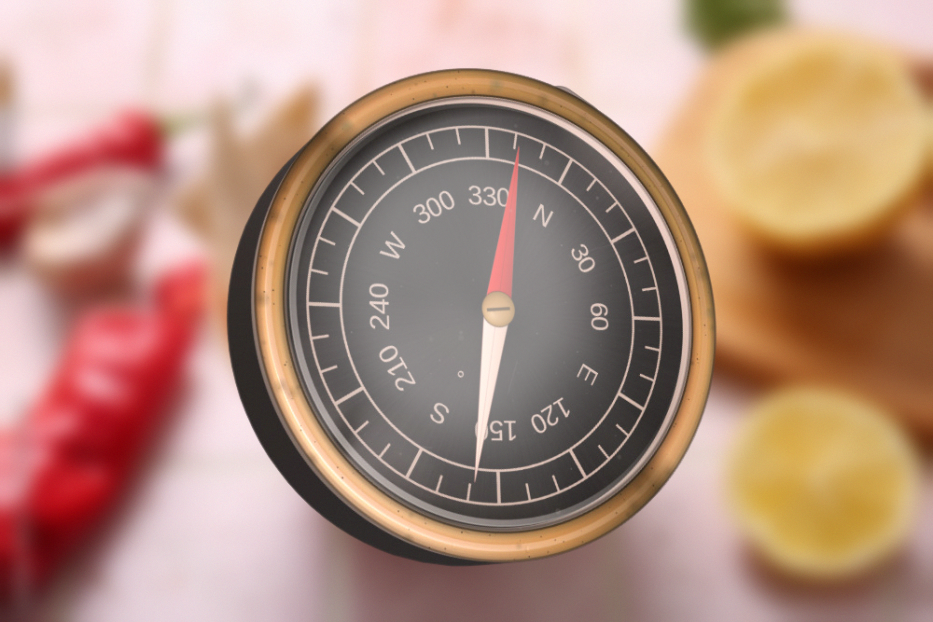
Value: 340 °
